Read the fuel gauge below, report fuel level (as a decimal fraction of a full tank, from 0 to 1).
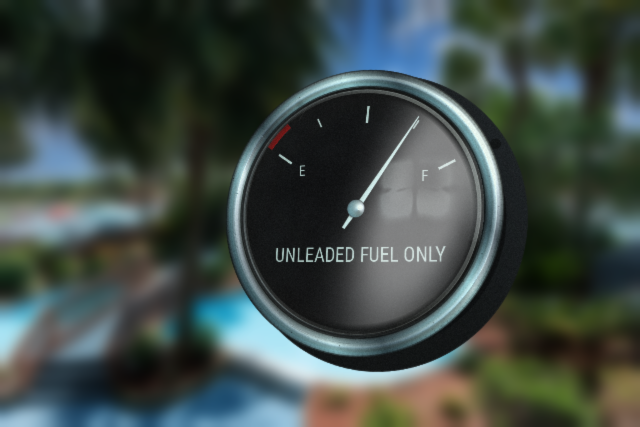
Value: 0.75
